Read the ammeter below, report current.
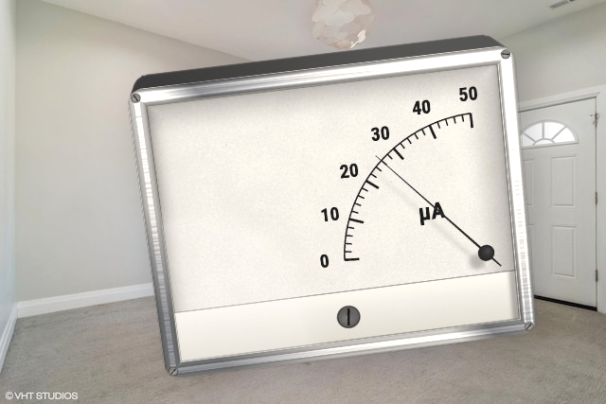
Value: 26 µA
